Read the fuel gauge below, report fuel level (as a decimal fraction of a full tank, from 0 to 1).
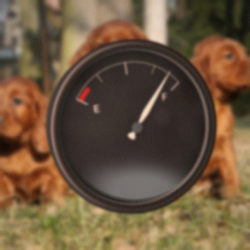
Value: 0.875
